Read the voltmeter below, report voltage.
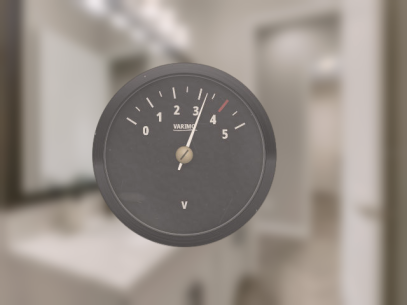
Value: 3.25 V
